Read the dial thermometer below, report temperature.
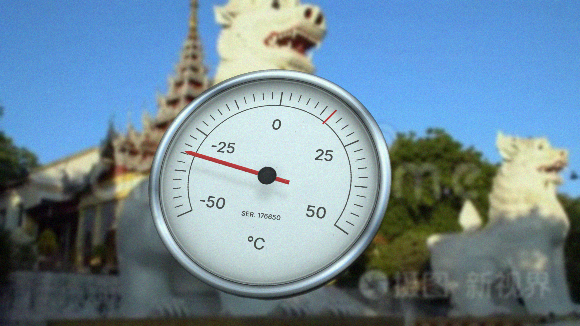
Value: -32.5 °C
